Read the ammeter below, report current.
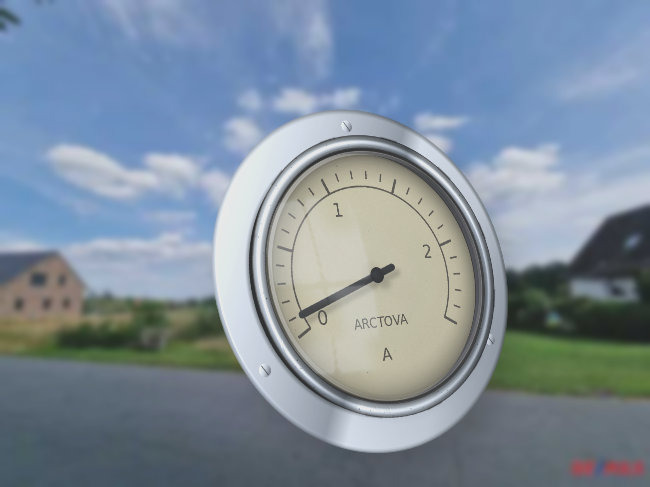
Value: 0.1 A
